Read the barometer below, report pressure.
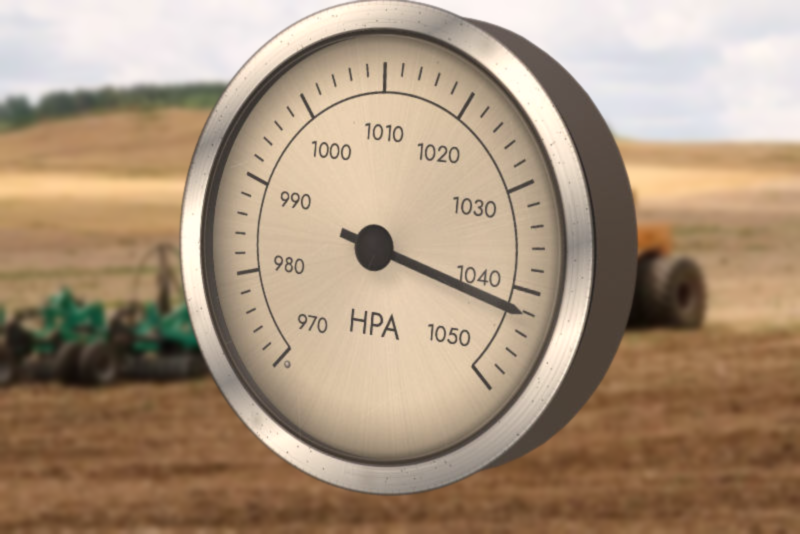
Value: 1042 hPa
